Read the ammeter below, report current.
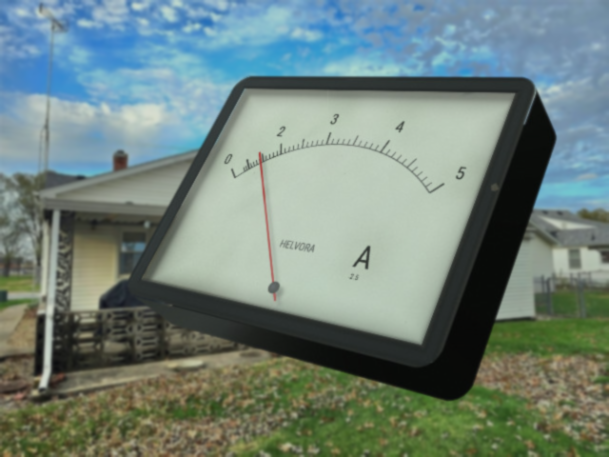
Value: 1.5 A
